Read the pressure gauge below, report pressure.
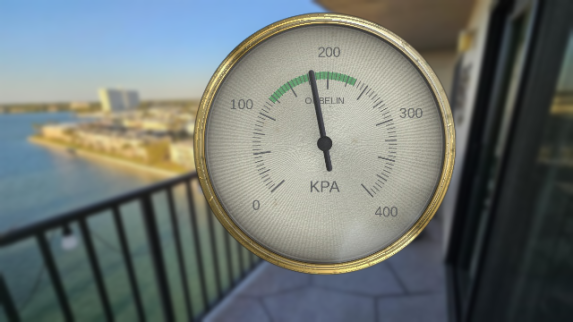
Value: 180 kPa
